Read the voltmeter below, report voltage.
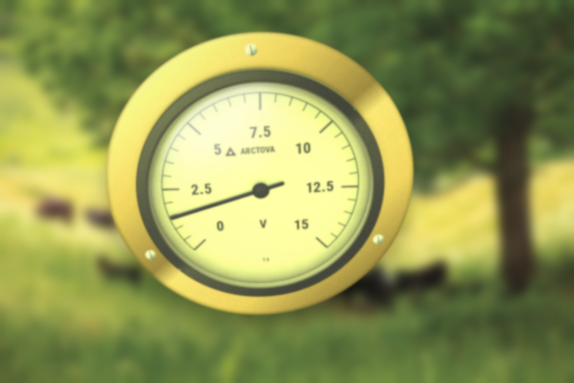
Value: 1.5 V
